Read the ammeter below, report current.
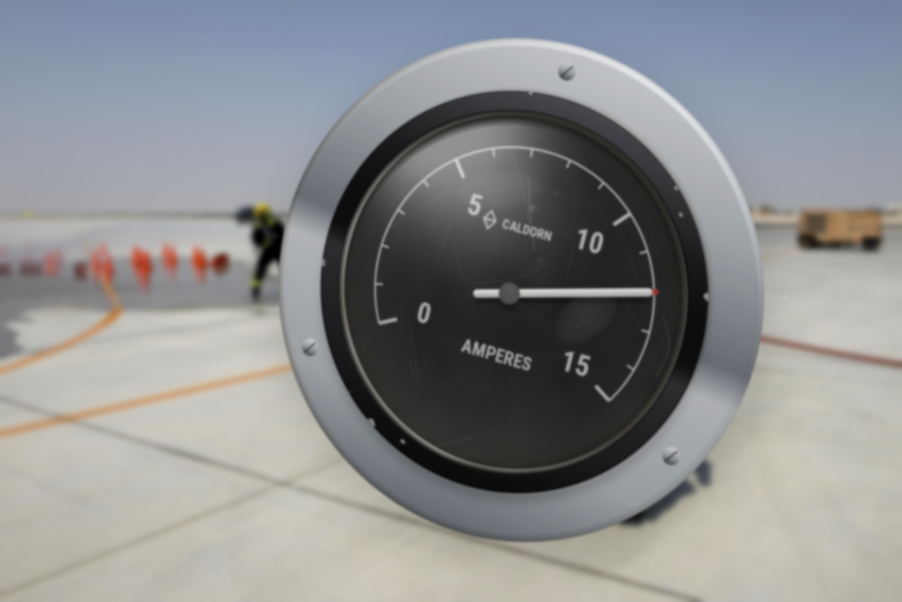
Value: 12 A
